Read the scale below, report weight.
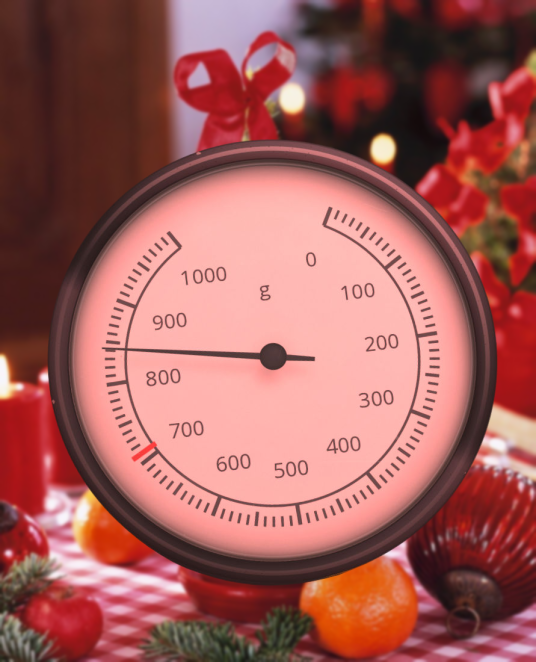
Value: 840 g
